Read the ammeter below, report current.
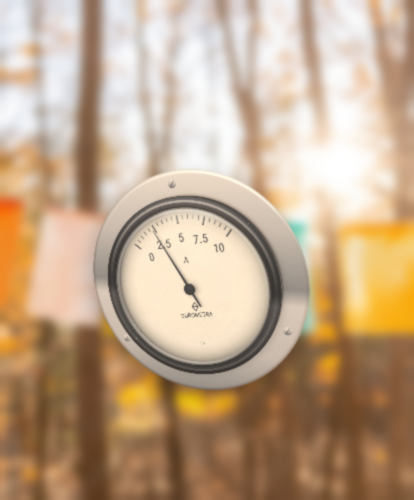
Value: 2.5 A
